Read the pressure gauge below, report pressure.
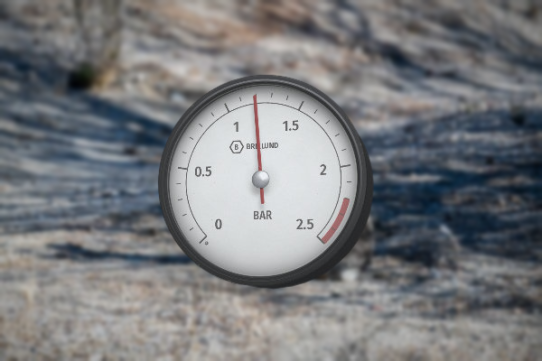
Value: 1.2 bar
